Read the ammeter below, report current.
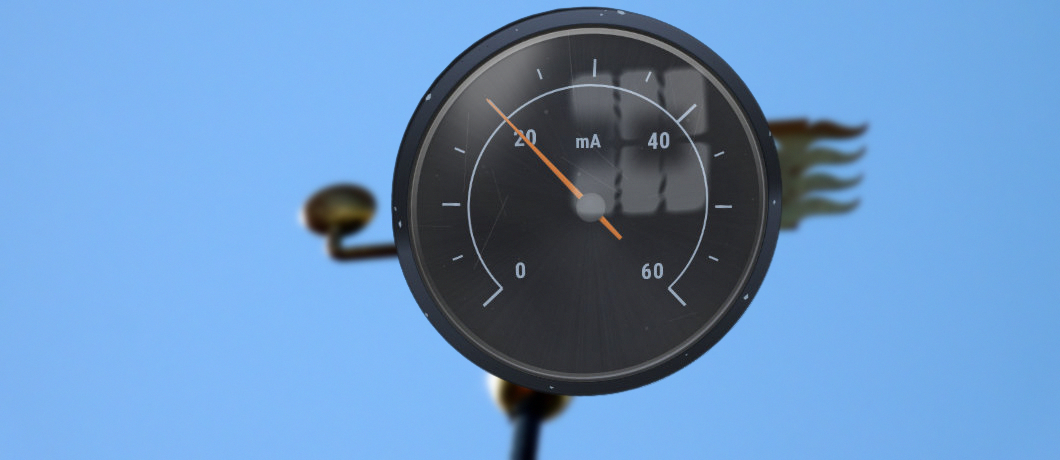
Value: 20 mA
